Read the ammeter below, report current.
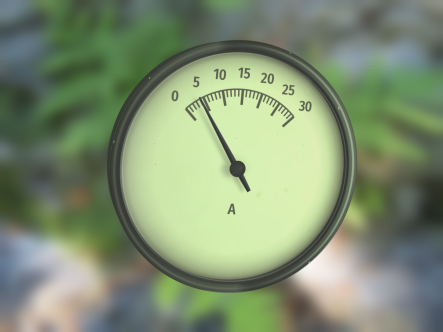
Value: 4 A
